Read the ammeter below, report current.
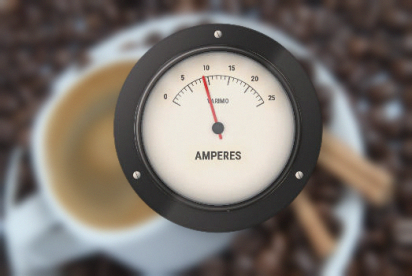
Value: 9 A
